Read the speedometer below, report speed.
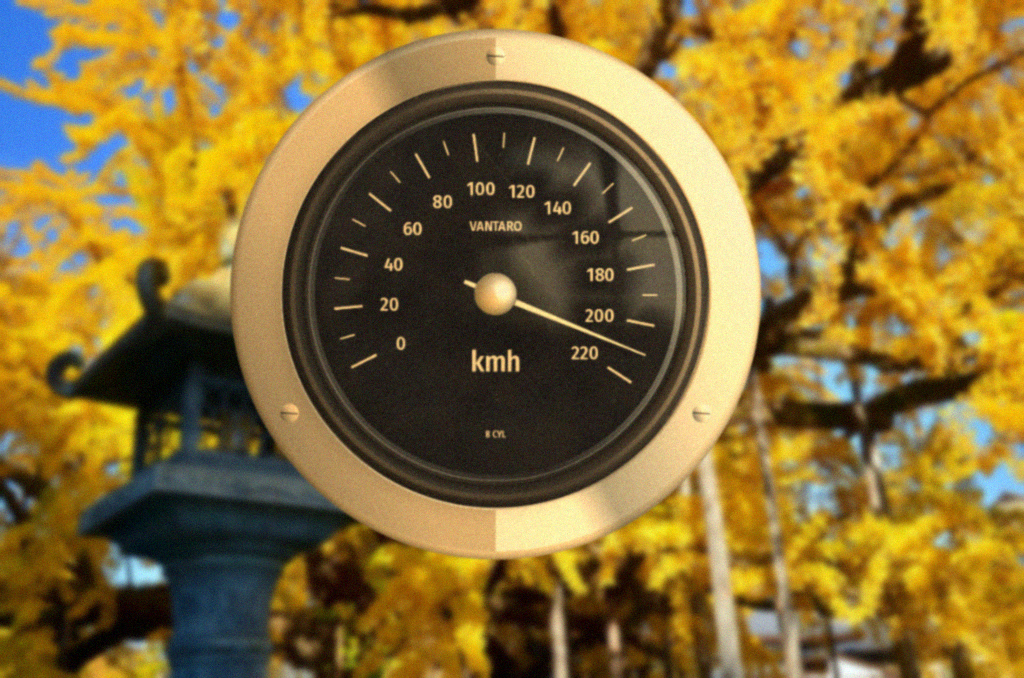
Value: 210 km/h
